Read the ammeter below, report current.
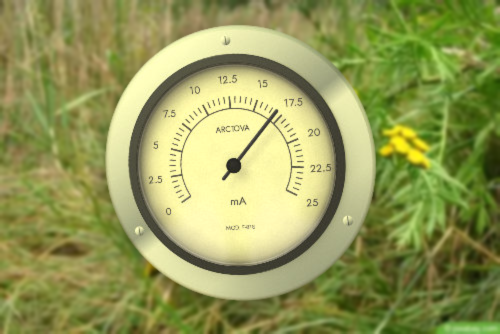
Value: 17 mA
